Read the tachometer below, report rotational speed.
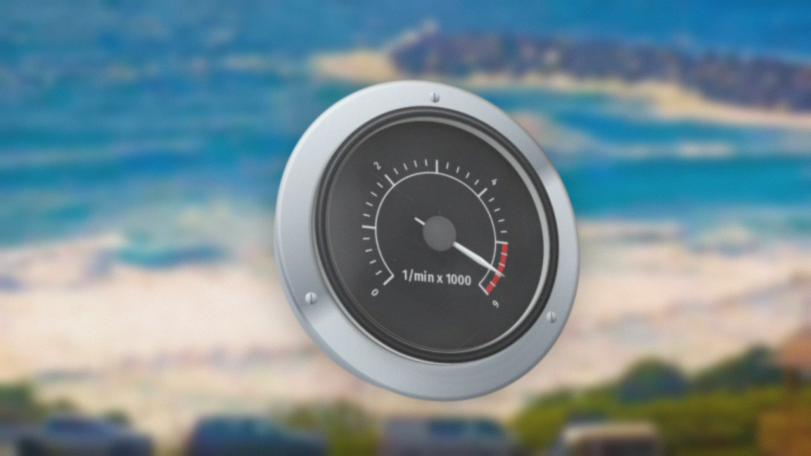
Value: 5600 rpm
